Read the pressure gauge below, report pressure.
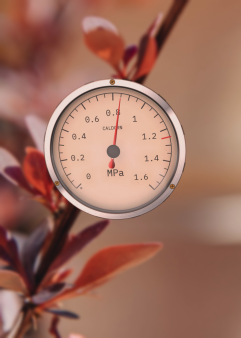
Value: 0.85 MPa
